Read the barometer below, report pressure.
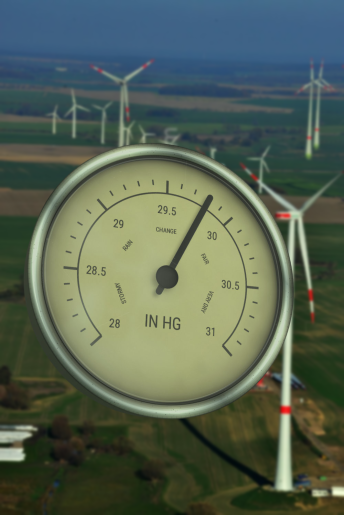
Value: 29.8 inHg
